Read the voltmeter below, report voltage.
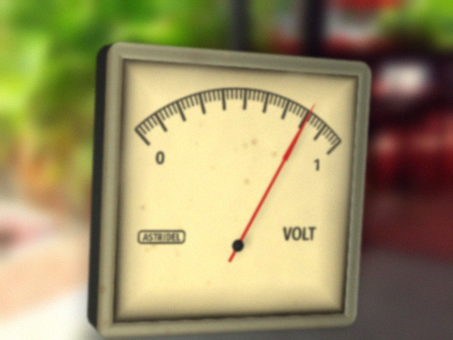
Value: 0.8 V
